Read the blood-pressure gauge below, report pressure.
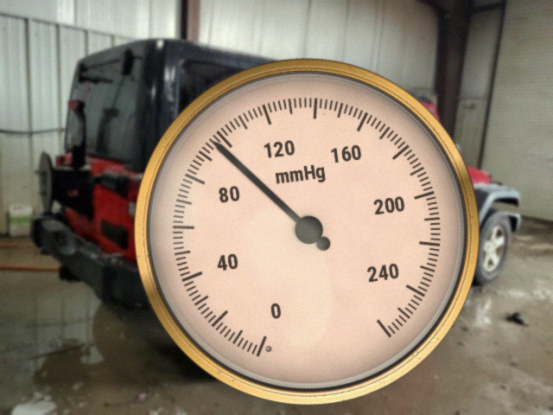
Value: 96 mmHg
